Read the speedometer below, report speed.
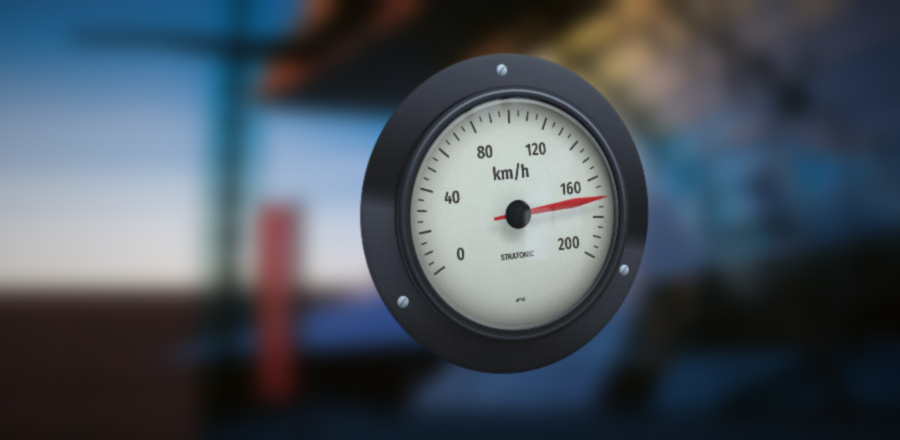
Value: 170 km/h
